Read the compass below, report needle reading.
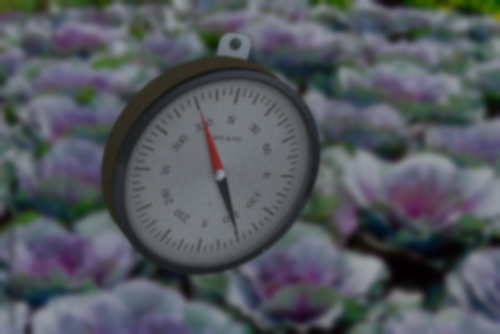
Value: 330 °
